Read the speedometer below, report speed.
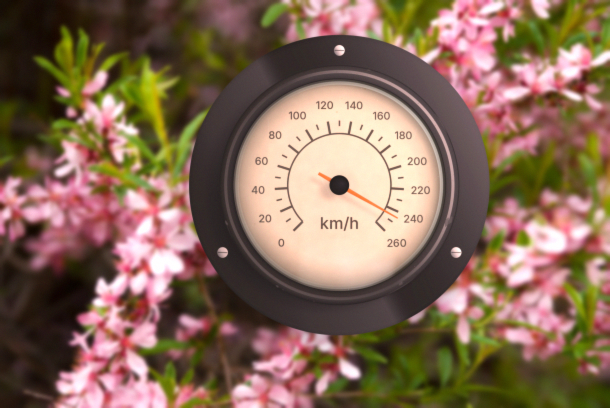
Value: 245 km/h
